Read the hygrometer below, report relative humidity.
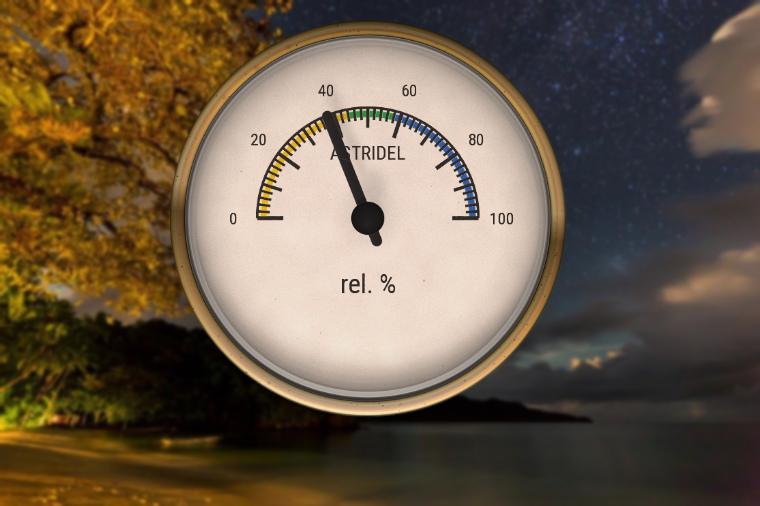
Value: 38 %
